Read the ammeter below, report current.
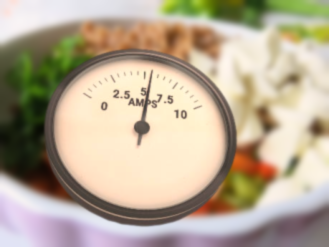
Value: 5.5 A
